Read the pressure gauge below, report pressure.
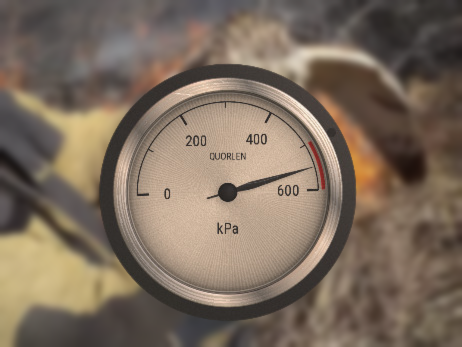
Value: 550 kPa
